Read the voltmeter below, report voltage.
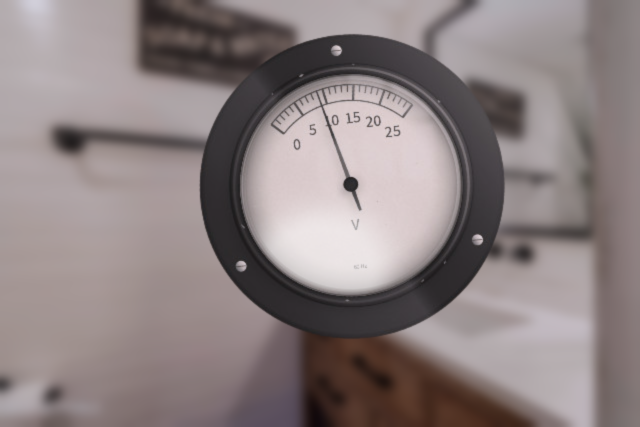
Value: 9 V
